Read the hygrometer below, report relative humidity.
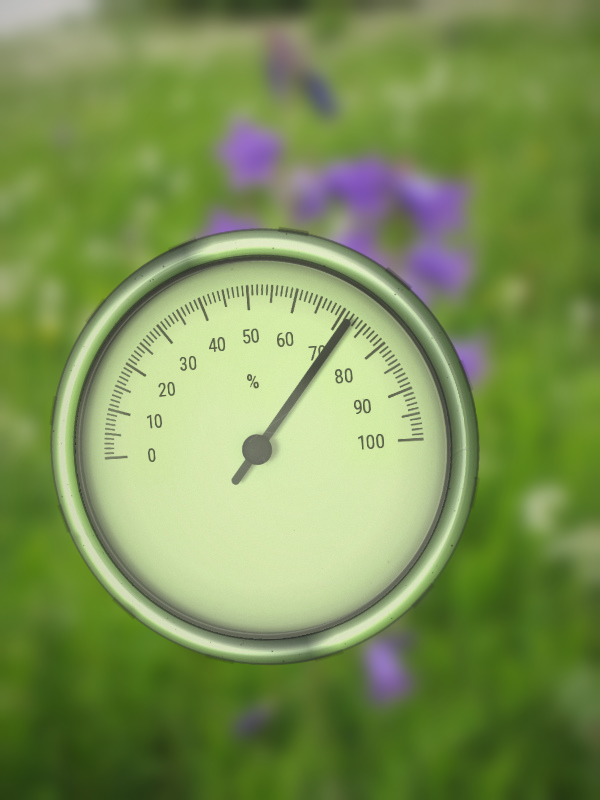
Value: 72 %
